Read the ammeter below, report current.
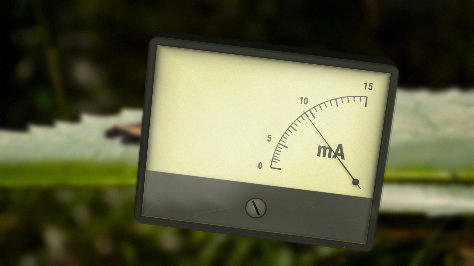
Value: 9.5 mA
